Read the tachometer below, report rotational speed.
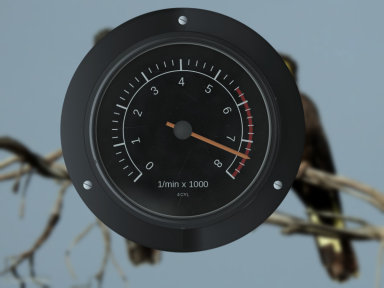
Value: 7400 rpm
